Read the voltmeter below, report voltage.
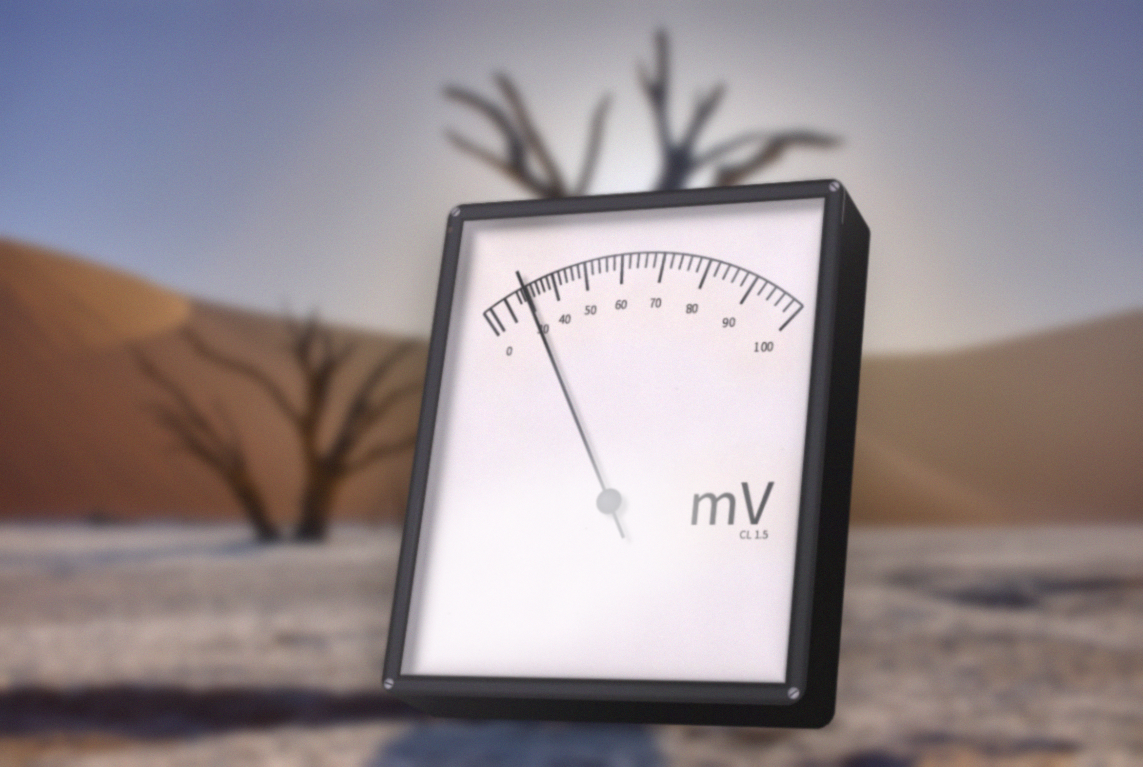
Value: 30 mV
